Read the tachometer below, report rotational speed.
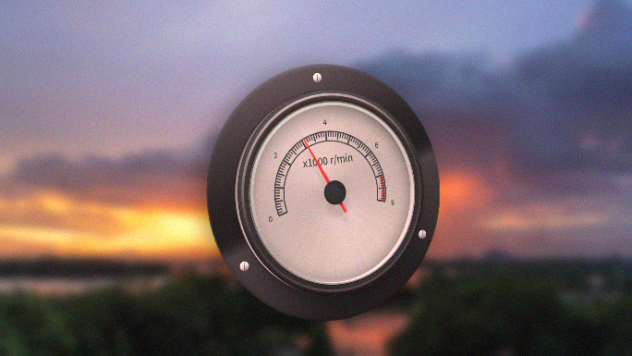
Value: 3000 rpm
